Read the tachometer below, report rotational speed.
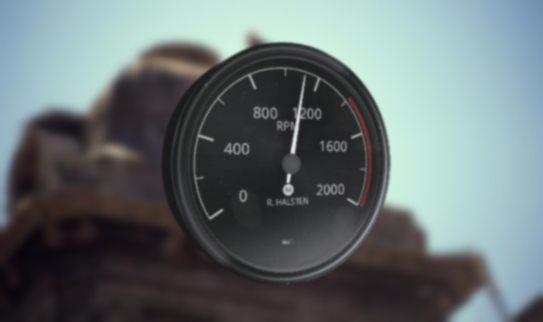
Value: 1100 rpm
